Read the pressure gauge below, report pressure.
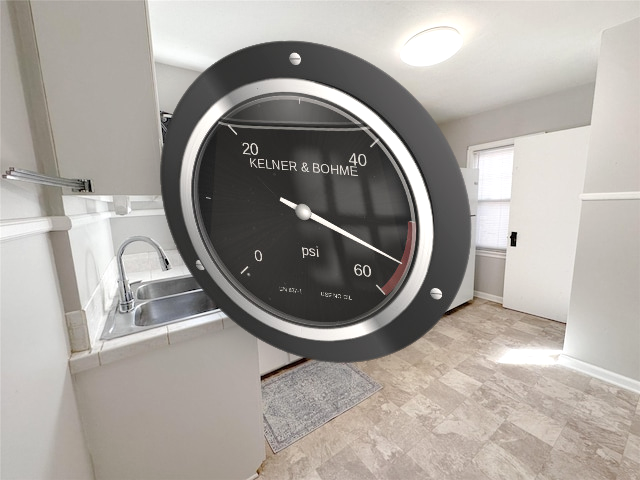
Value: 55 psi
